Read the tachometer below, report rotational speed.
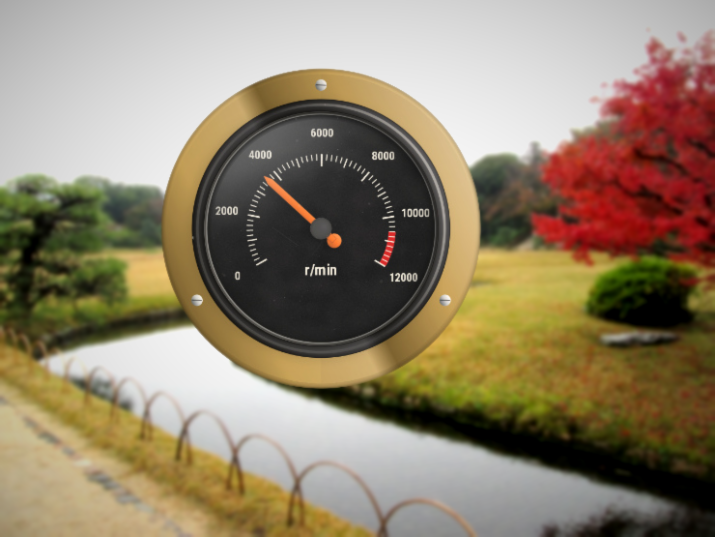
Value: 3600 rpm
